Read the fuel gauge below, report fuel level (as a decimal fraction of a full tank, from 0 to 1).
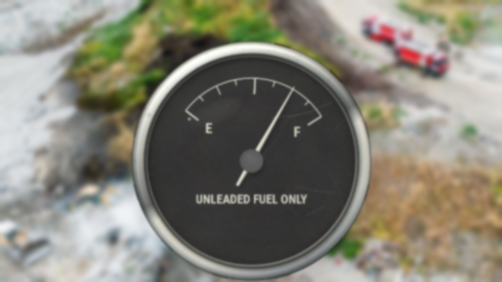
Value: 0.75
